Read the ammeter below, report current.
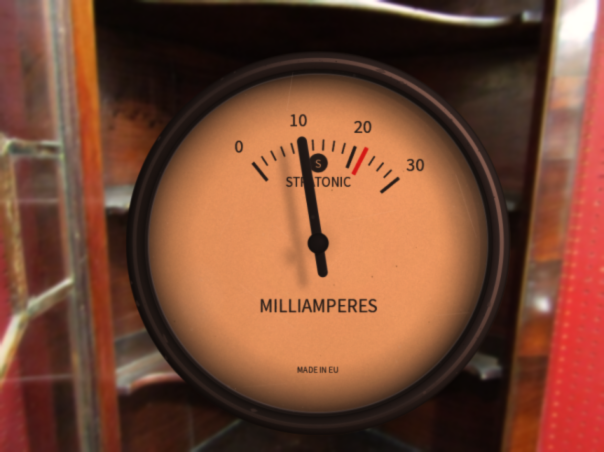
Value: 10 mA
